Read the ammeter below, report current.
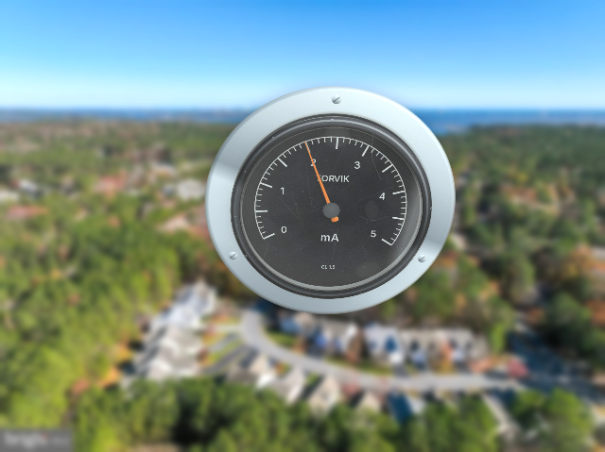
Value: 2 mA
